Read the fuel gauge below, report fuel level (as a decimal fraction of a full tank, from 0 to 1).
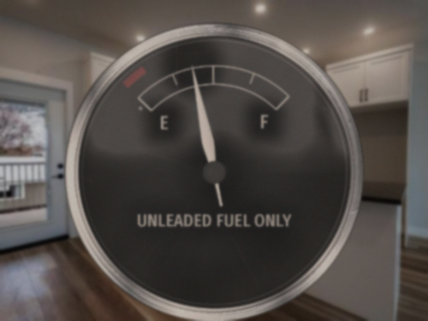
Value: 0.375
